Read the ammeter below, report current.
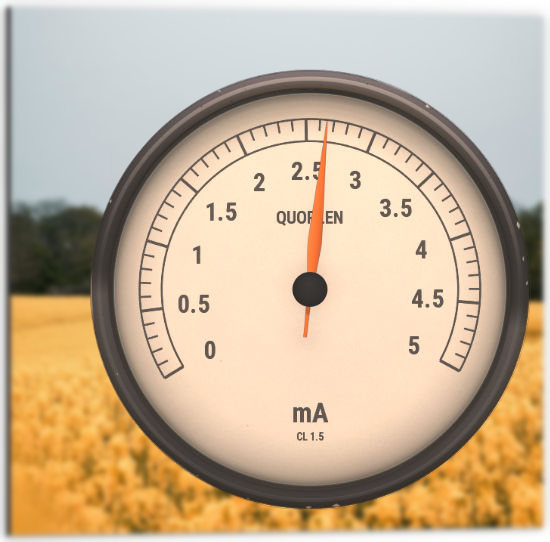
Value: 2.65 mA
